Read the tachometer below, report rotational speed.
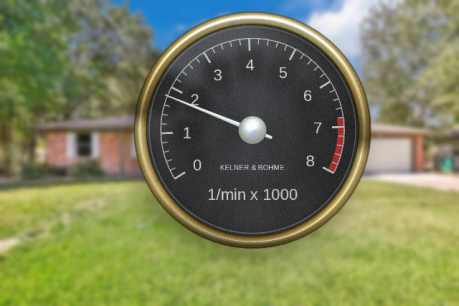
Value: 1800 rpm
